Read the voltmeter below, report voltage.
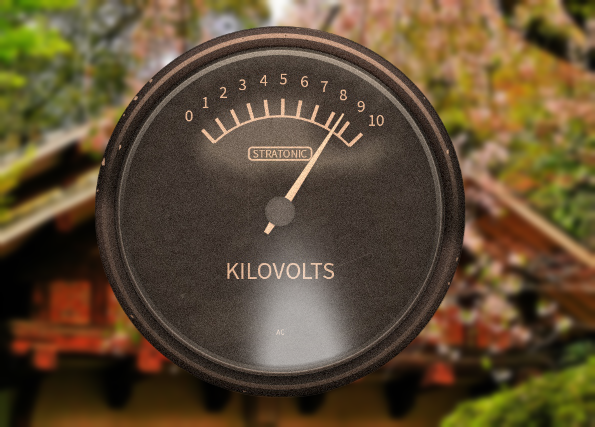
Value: 8.5 kV
